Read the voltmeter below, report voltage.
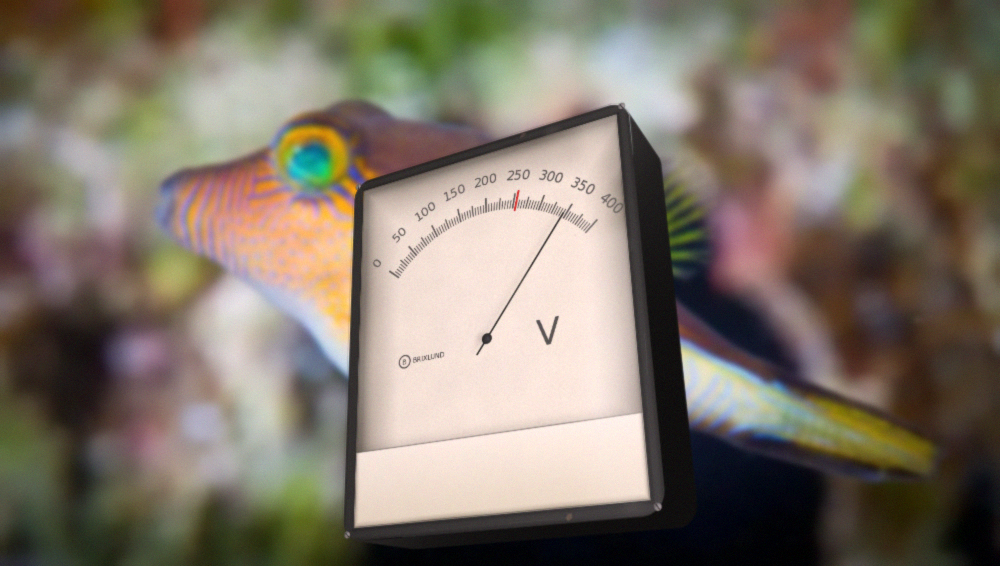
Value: 350 V
